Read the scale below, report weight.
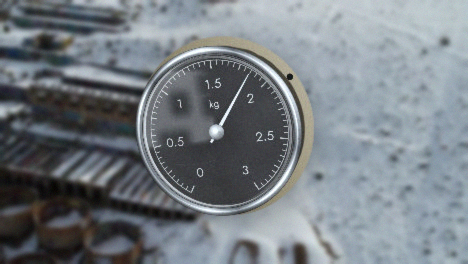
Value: 1.85 kg
